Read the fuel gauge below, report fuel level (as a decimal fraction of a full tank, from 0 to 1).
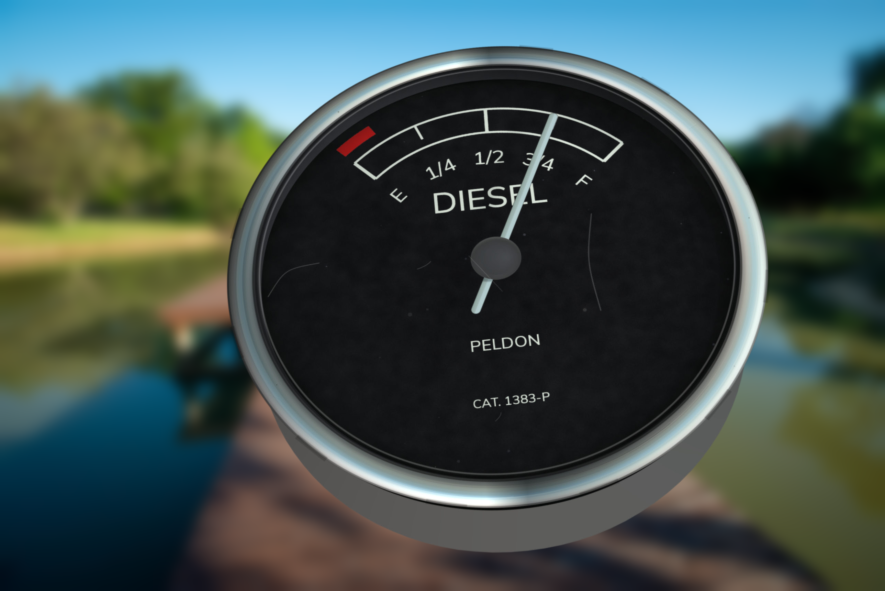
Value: 0.75
